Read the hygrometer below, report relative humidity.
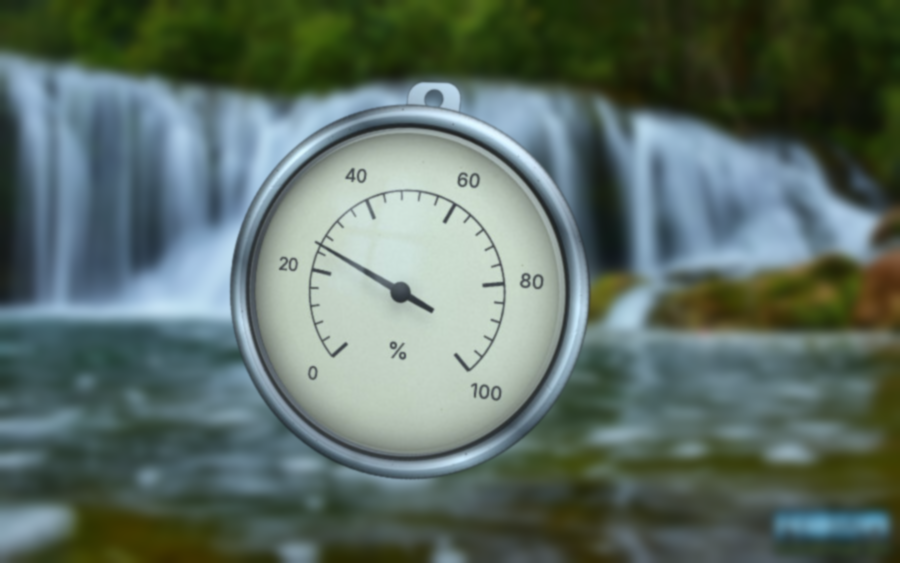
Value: 26 %
